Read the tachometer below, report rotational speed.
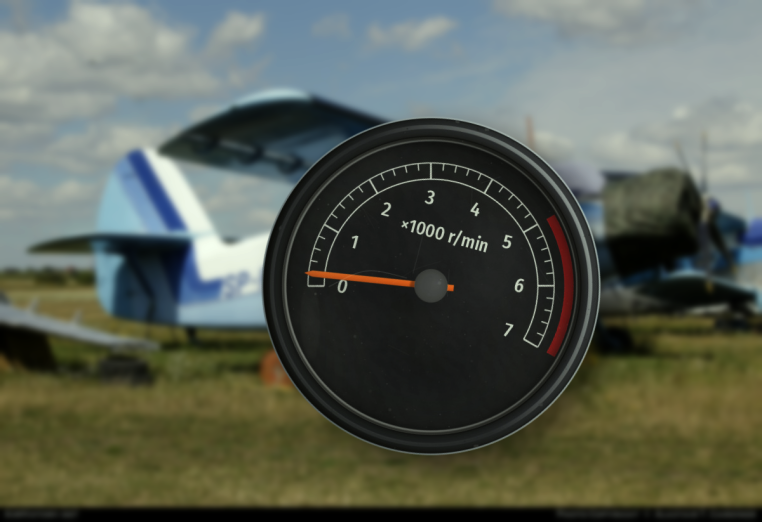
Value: 200 rpm
